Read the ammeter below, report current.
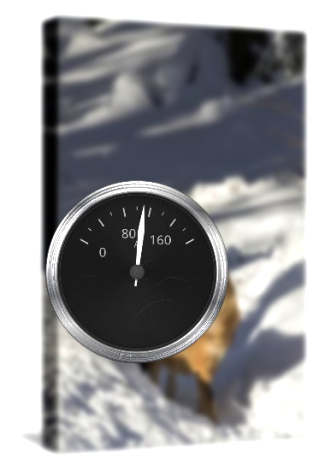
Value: 110 A
